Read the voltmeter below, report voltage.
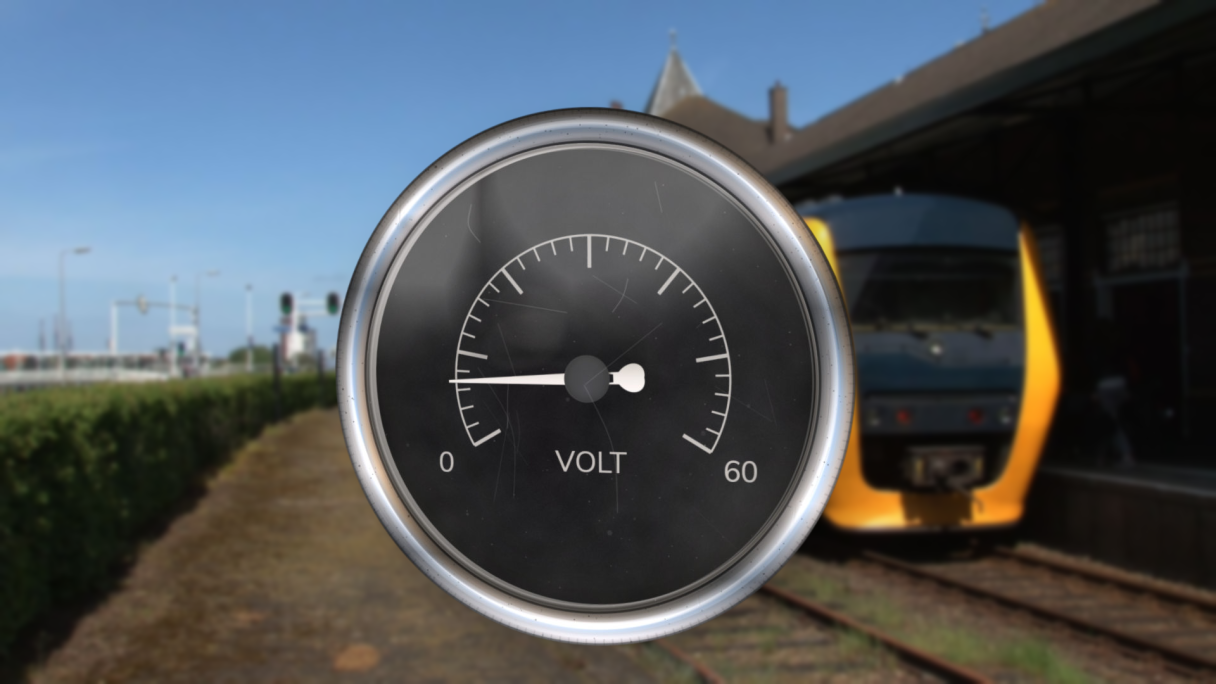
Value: 7 V
